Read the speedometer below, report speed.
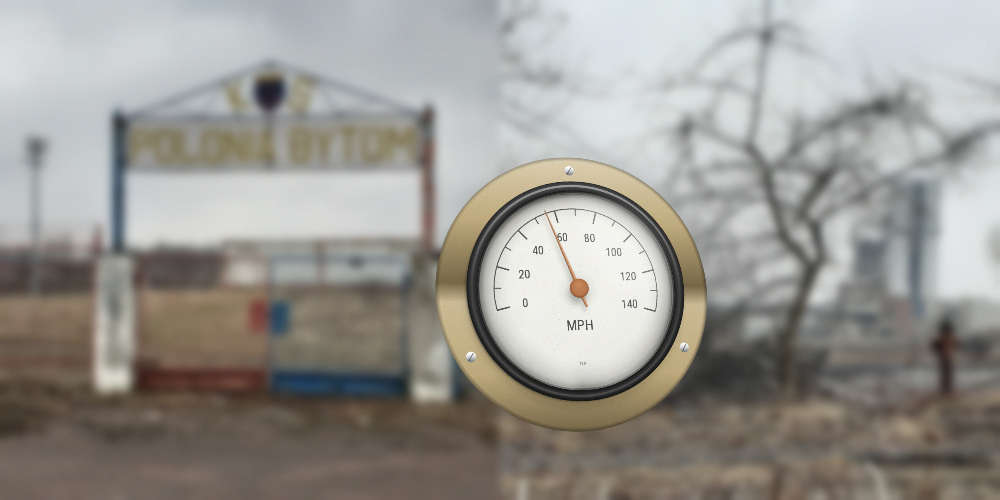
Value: 55 mph
